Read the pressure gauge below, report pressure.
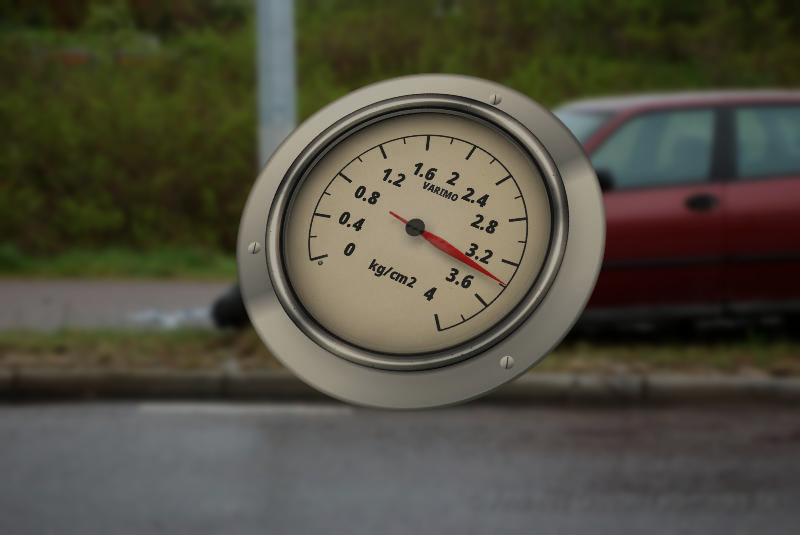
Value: 3.4 kg/cm²
